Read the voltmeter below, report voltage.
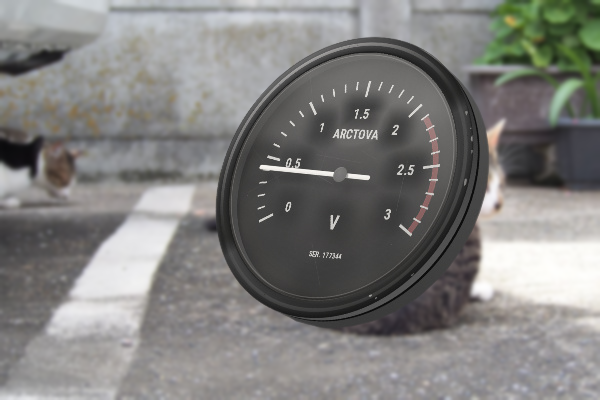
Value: 0.4 V
